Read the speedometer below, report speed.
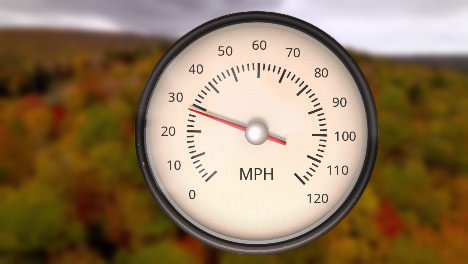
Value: 28 mph
